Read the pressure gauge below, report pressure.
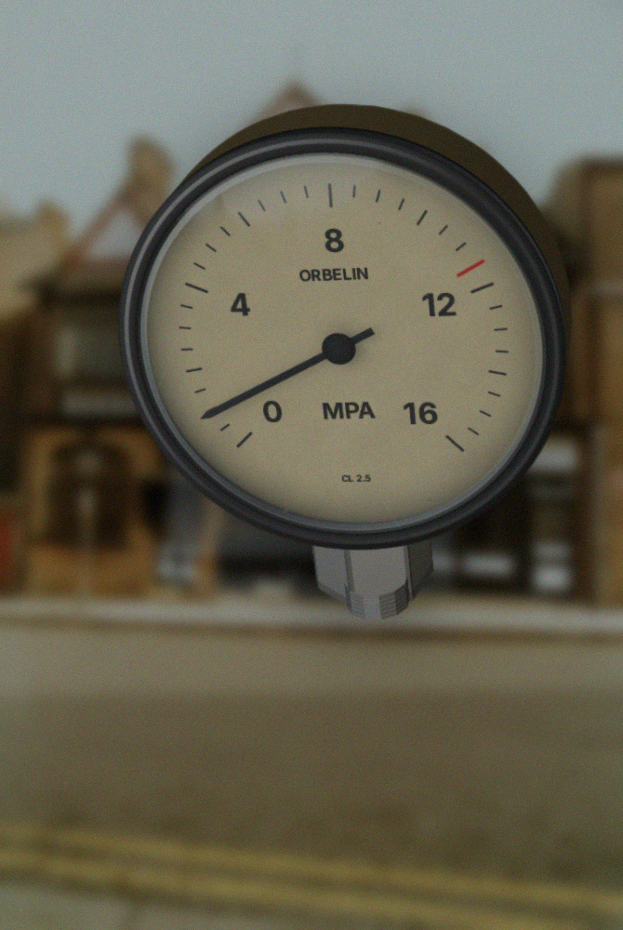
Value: 1 MPa
